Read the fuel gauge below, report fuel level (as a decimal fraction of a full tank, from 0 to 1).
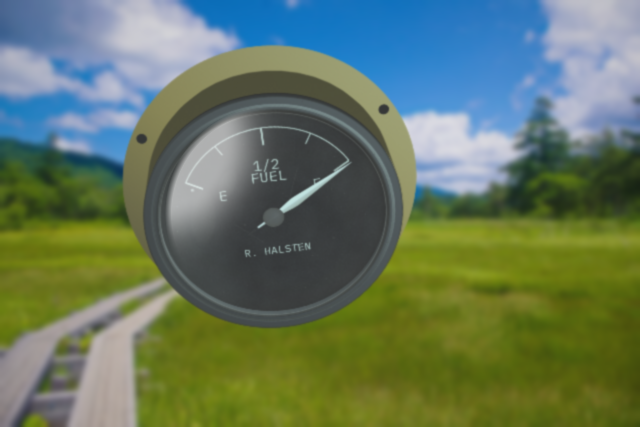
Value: 1
